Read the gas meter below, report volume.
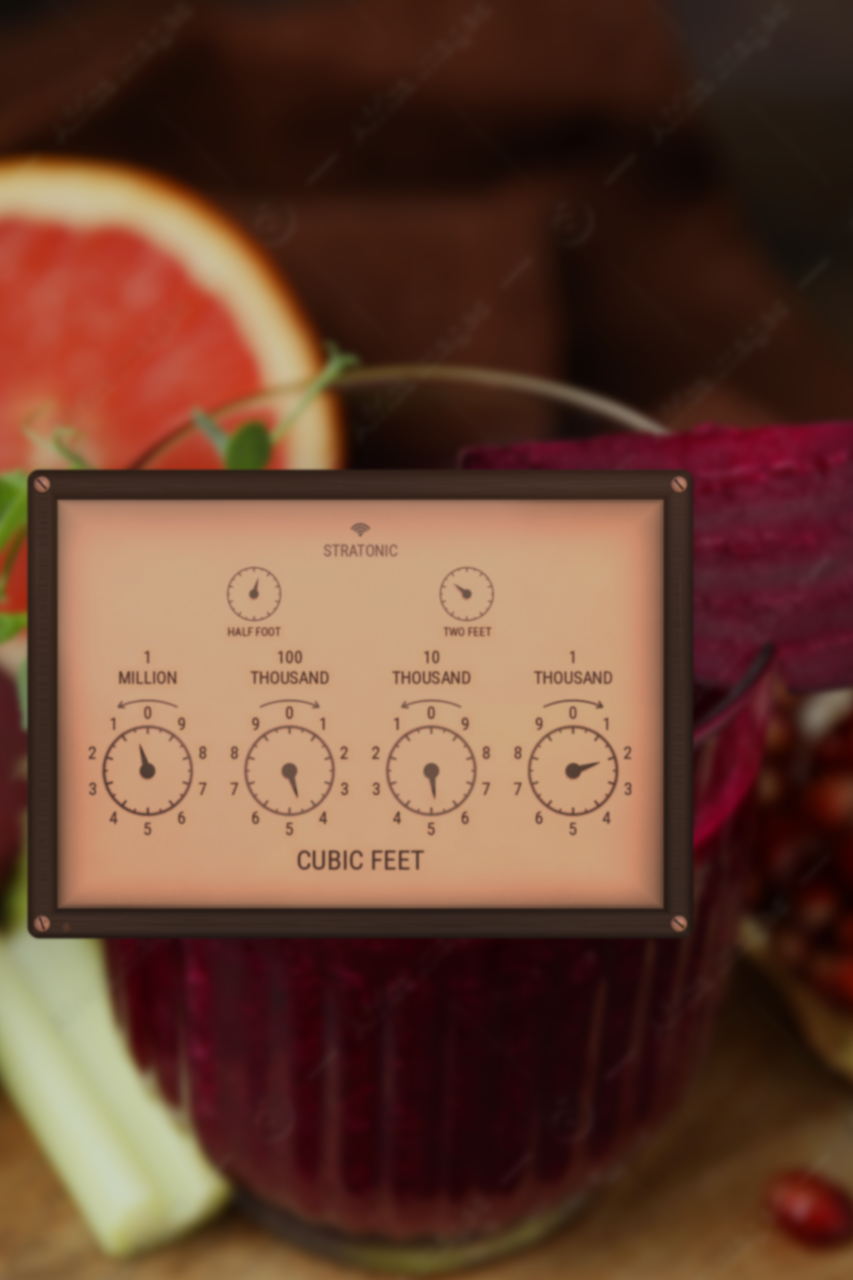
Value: 45200 ft³
